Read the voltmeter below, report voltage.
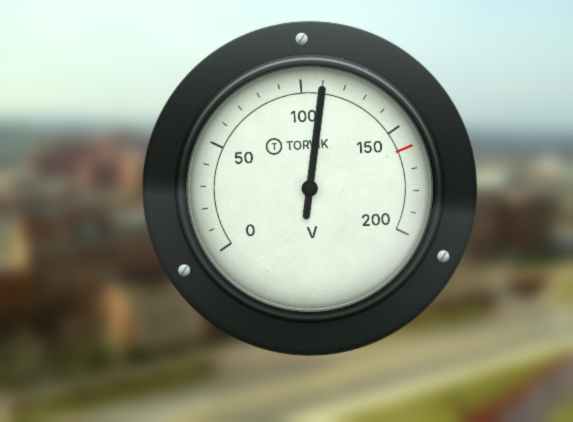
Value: 110 V
